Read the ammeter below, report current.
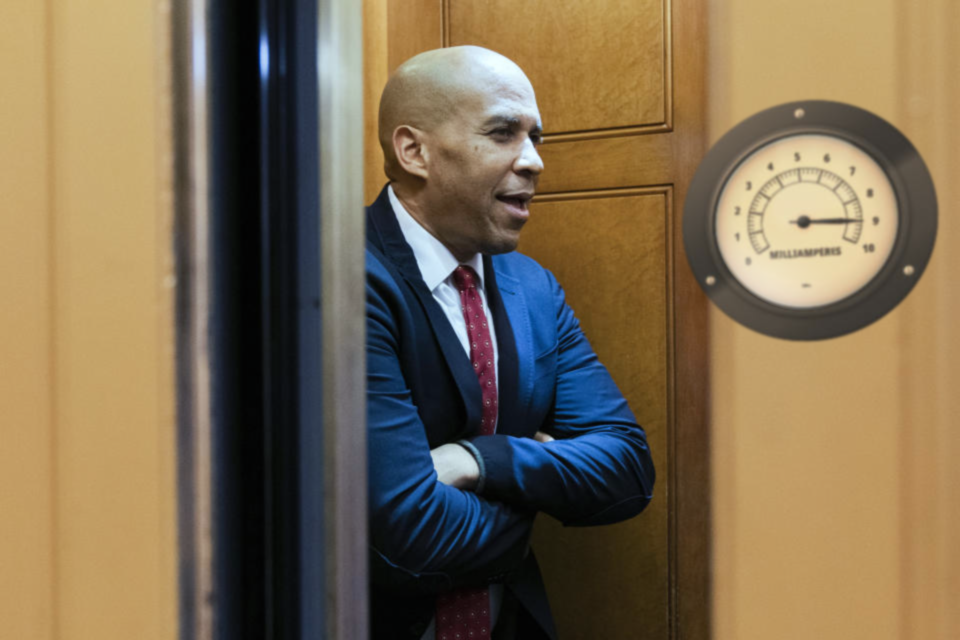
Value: 9 mA
